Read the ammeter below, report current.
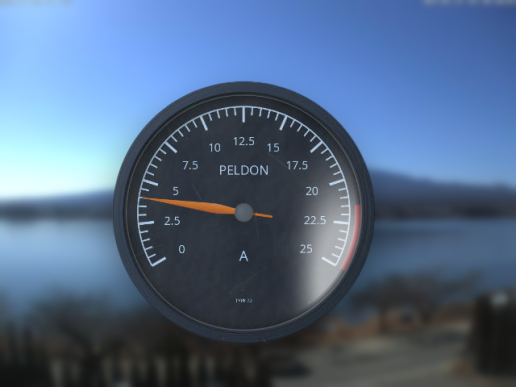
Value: 4 A
